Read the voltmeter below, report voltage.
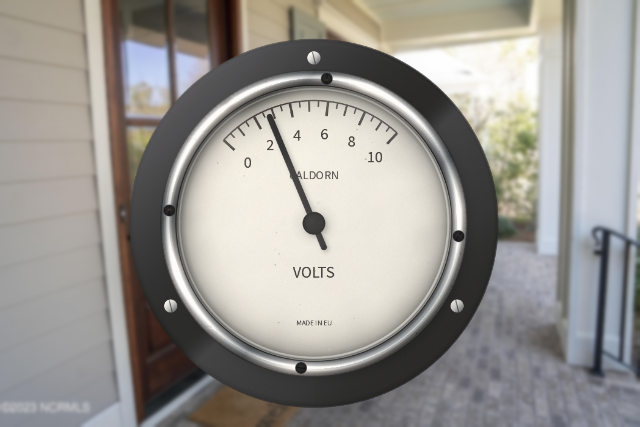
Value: 2.75 V
